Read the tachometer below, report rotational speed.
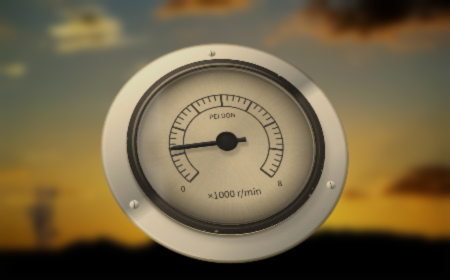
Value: 1200 rpm
